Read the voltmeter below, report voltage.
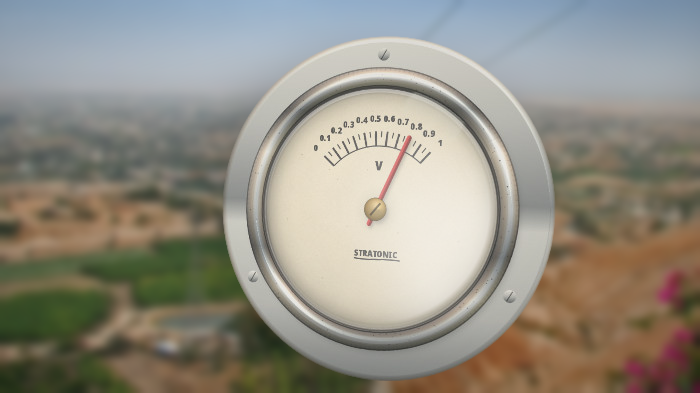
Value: 0.8 V
